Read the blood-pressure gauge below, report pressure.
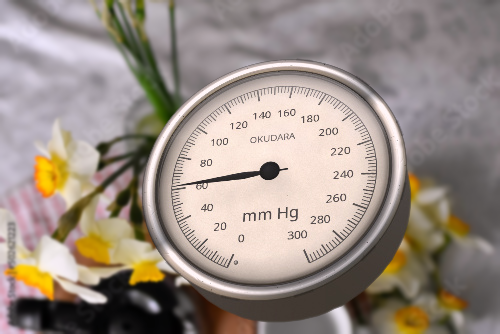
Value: 60 mmHg
